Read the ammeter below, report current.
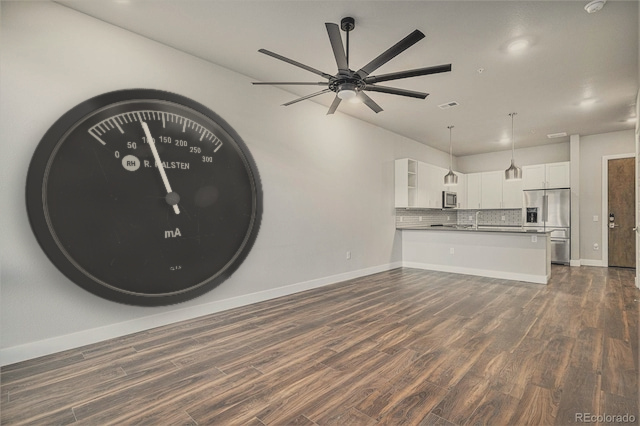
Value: 100 mA
